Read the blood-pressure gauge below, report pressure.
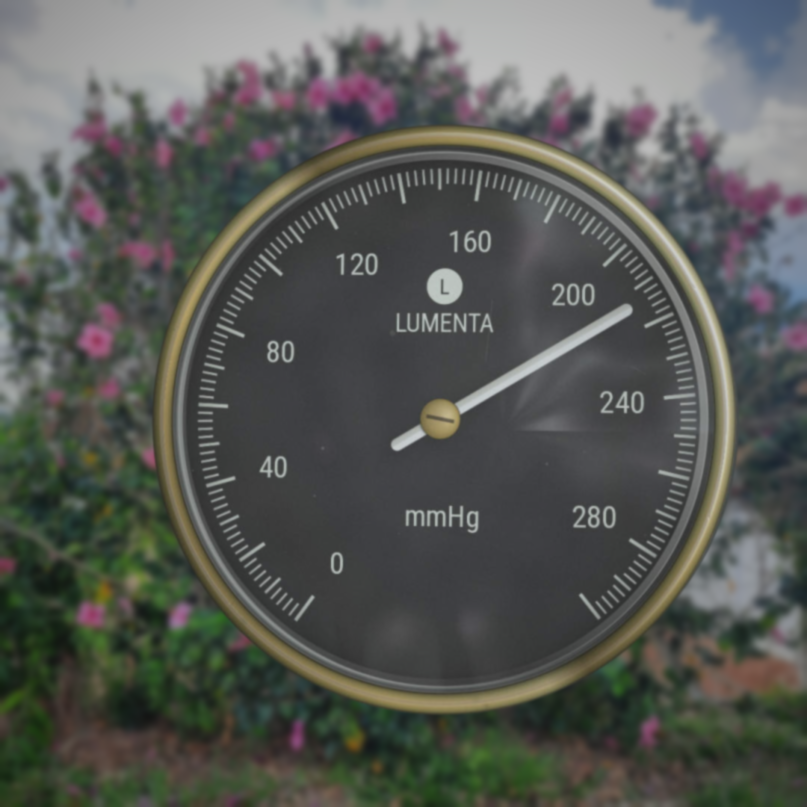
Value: 214 mmHg
